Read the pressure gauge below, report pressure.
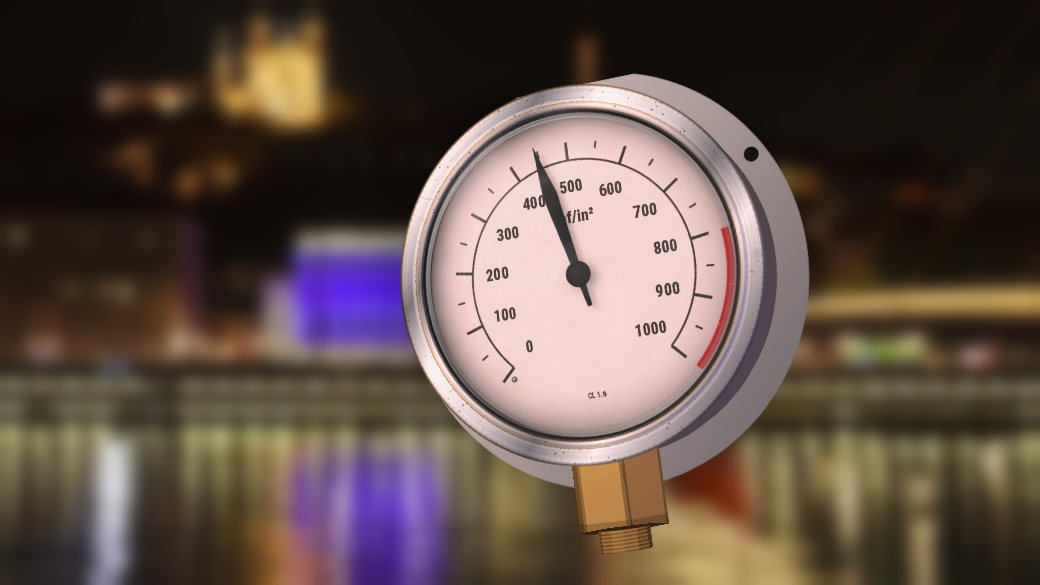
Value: 450 psi
